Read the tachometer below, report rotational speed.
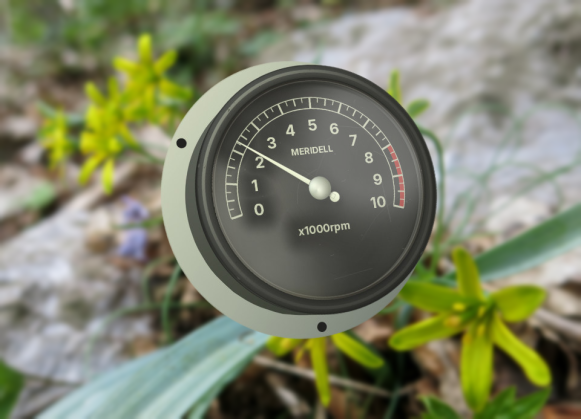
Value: 2250 rpm
